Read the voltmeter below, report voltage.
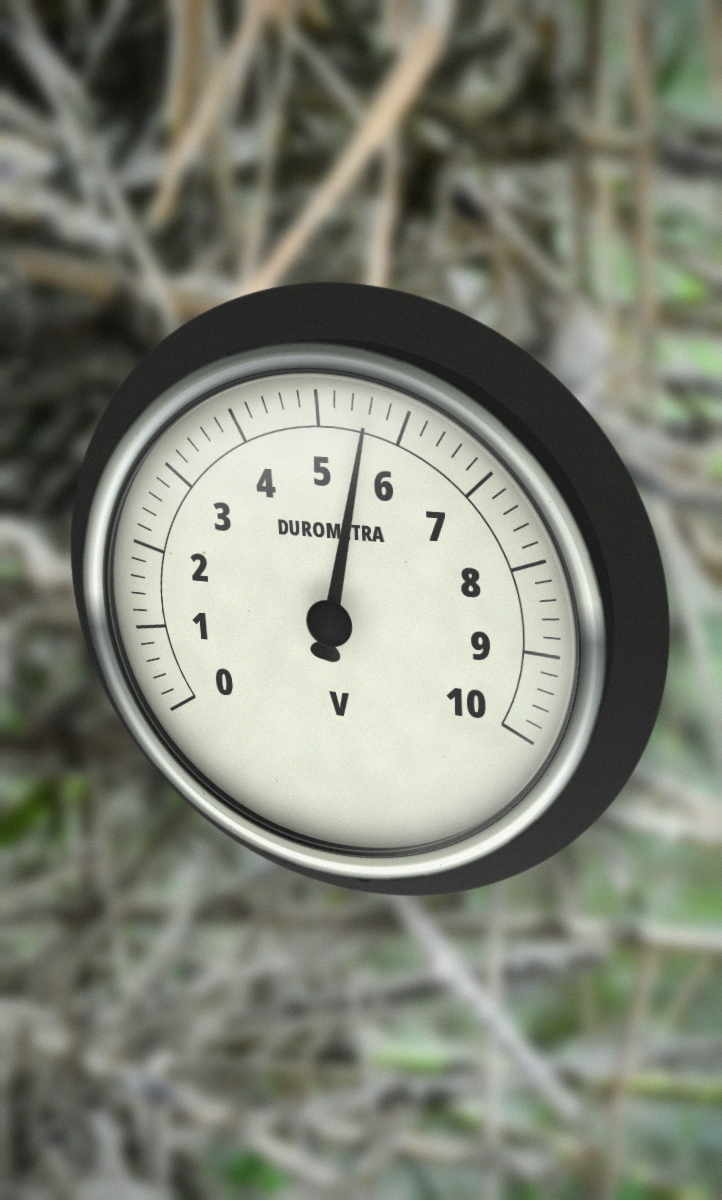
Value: 5.6 V
